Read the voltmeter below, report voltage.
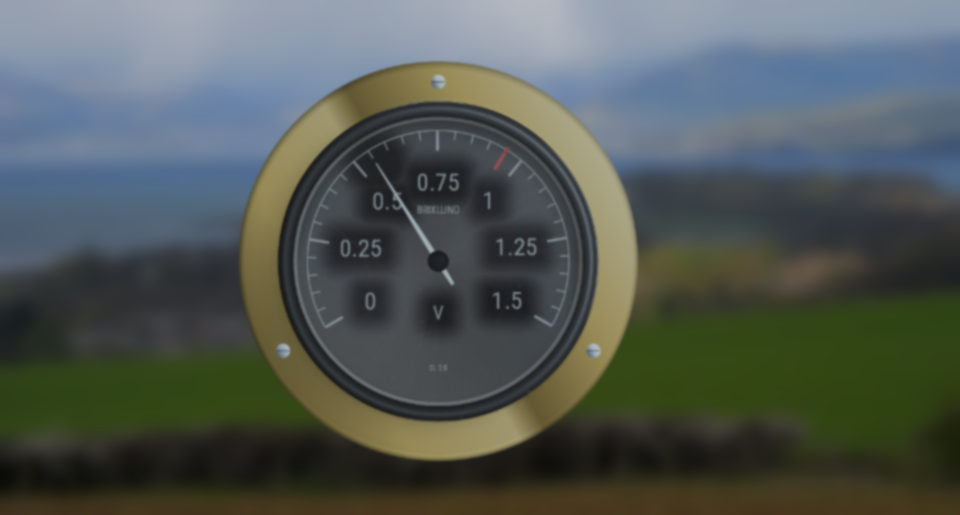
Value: 0.55 V
